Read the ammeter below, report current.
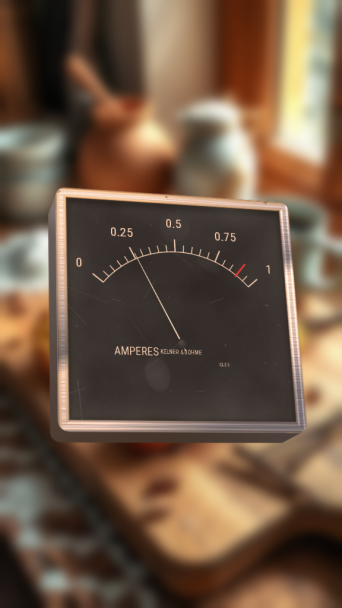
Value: 0.25 A
